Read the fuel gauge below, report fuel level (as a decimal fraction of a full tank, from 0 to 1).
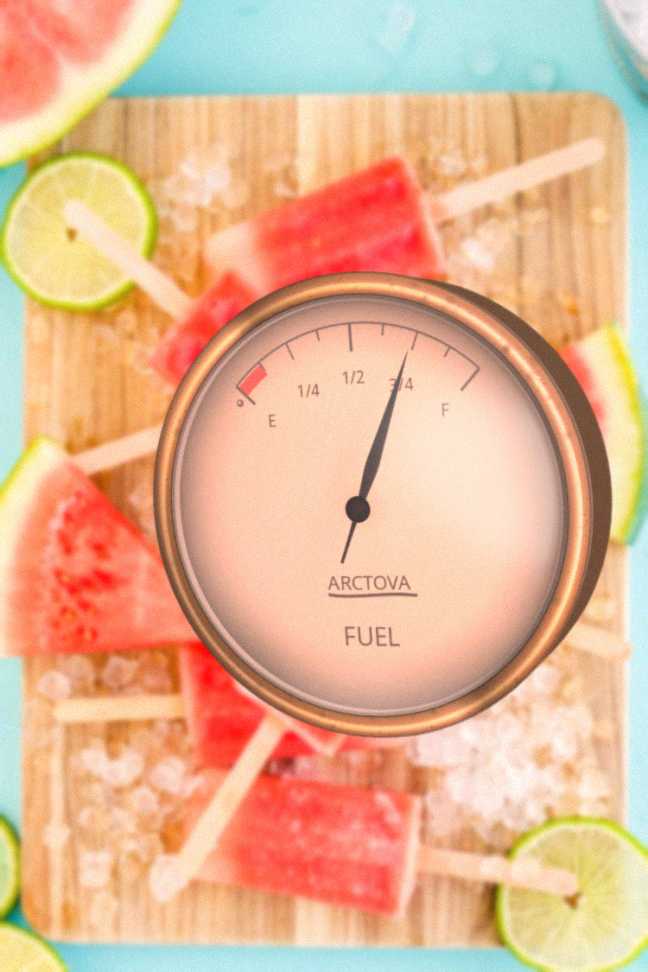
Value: 0.75
